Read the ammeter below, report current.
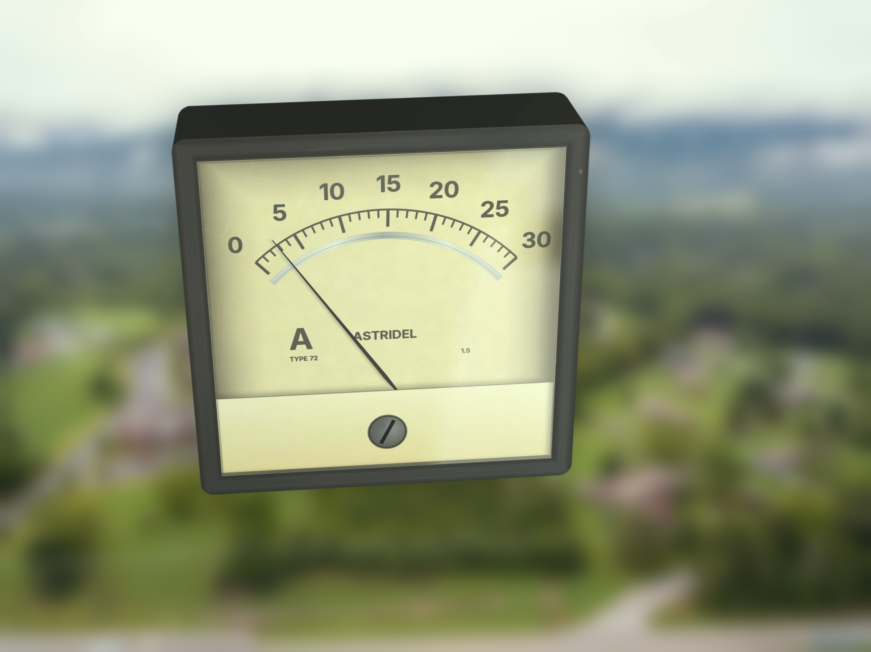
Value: 3 A
